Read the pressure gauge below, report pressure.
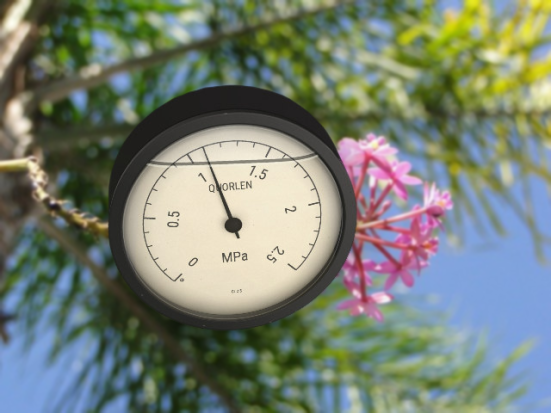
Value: 1.1 MPa
